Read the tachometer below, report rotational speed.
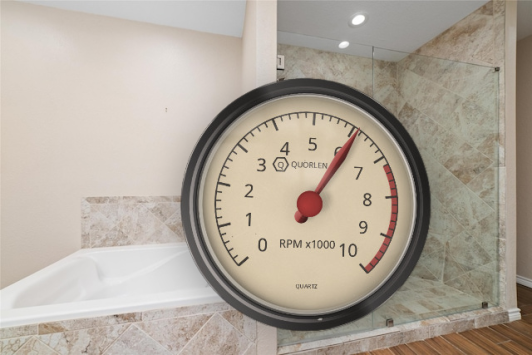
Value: 6100 rpm
